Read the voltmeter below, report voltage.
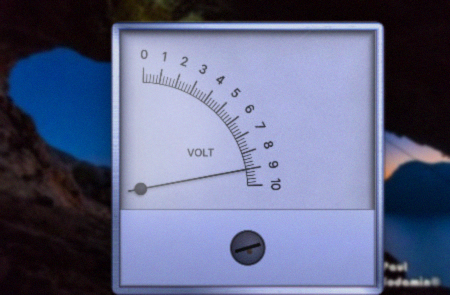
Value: 9 V
